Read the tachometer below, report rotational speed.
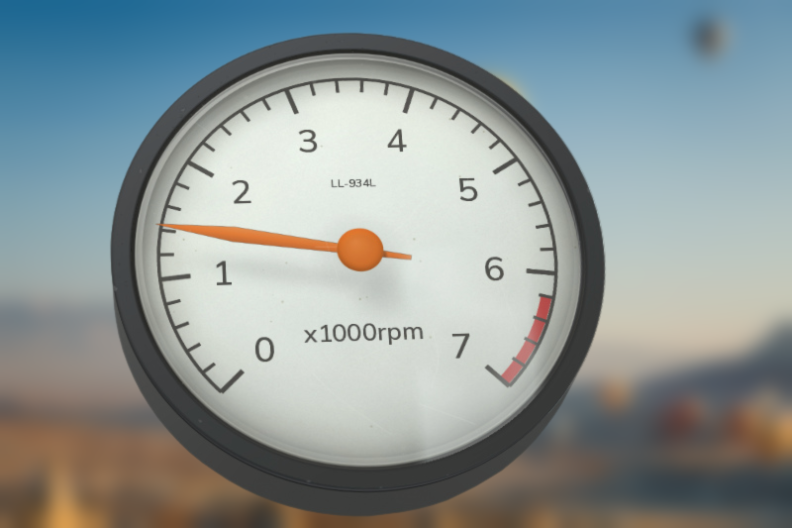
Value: 1400 rpm
